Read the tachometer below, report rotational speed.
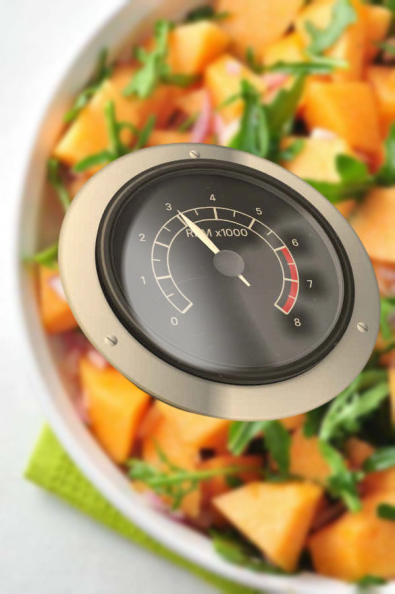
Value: 3000 rpm
